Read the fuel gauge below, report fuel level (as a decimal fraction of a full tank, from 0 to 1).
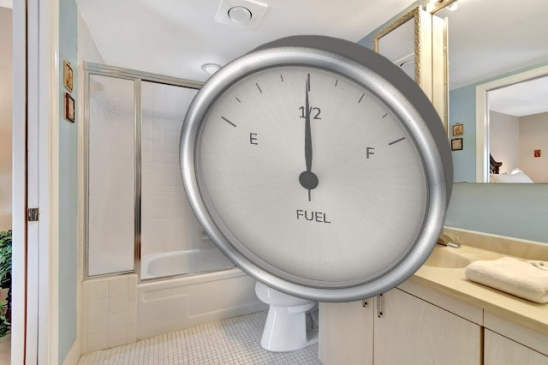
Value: 0.5
